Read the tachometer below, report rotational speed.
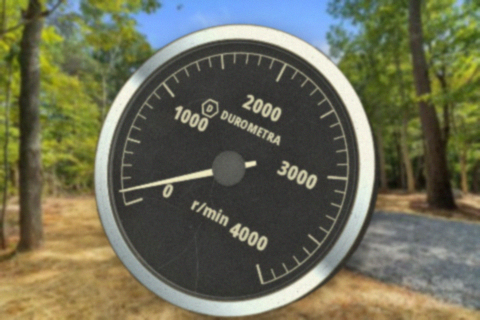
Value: 100 rpm
